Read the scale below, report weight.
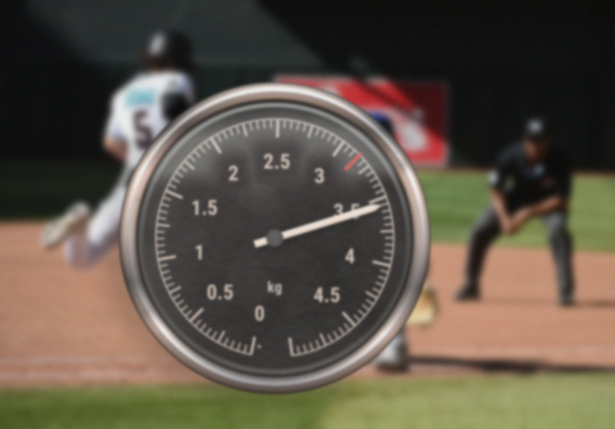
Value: 3.55 kg
